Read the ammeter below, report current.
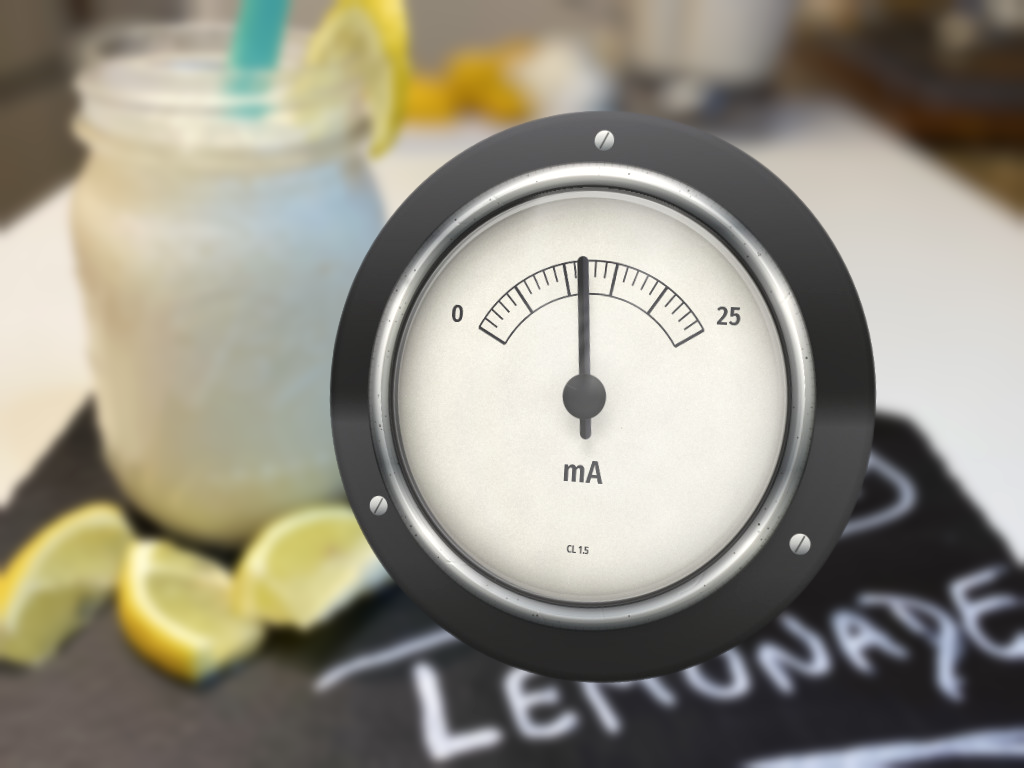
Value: 12 mA
